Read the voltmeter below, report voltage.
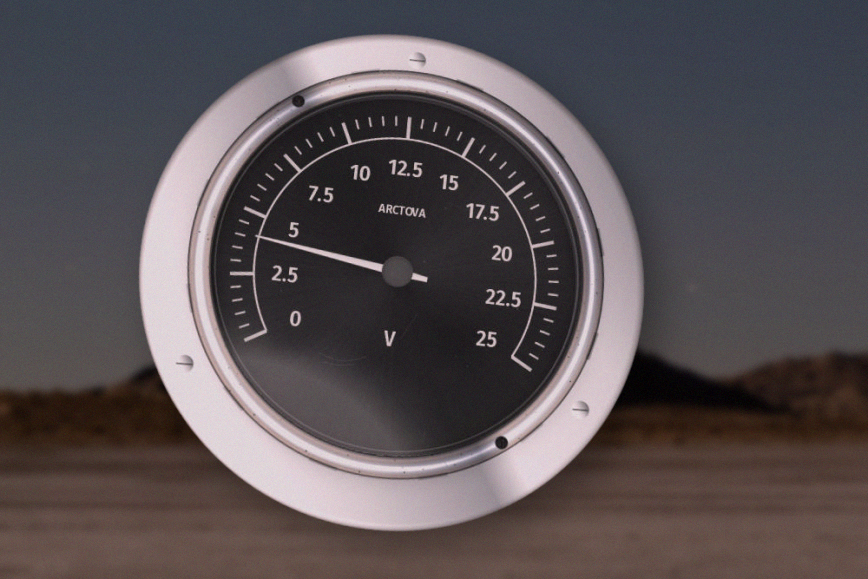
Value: 4 V
